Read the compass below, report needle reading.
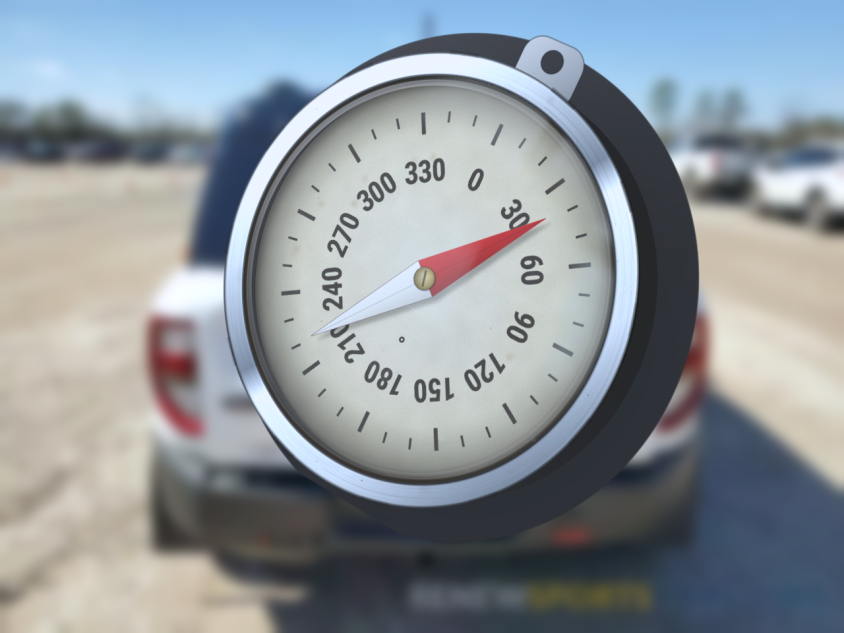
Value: 40 °
